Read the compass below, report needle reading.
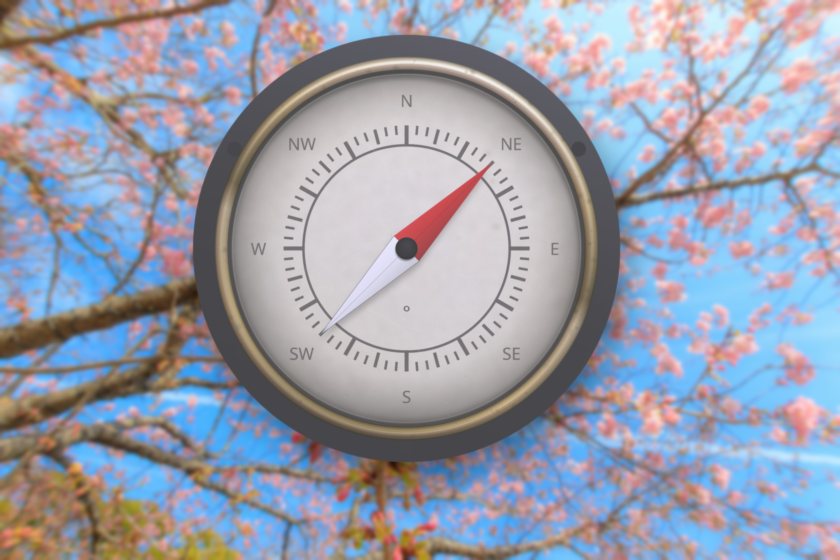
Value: 45 °
